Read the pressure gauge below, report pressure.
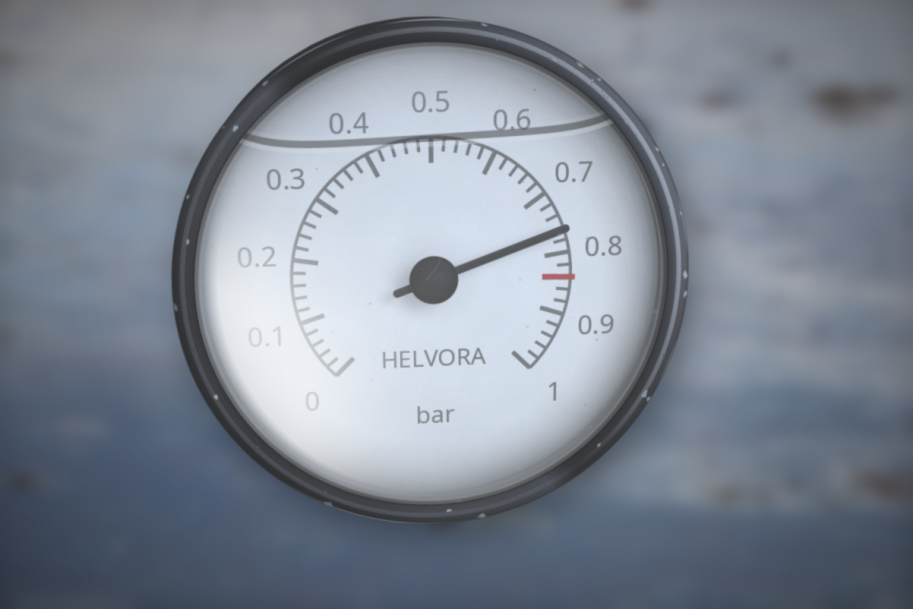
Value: 0.76 bar
